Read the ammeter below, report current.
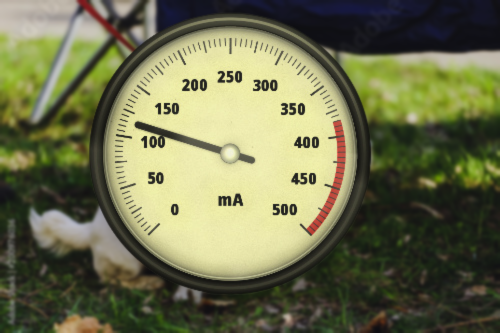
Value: 115 mA
